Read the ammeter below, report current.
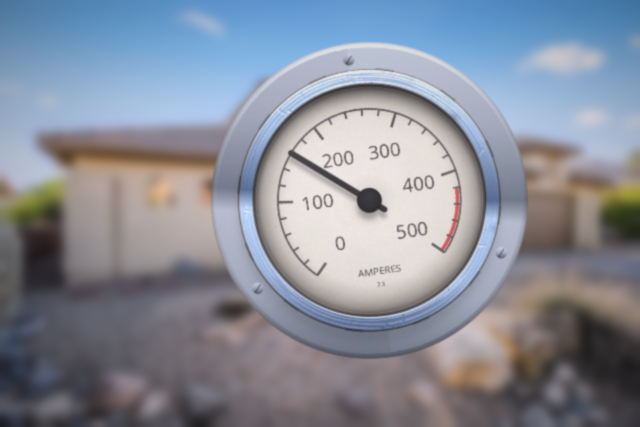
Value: 160 A
